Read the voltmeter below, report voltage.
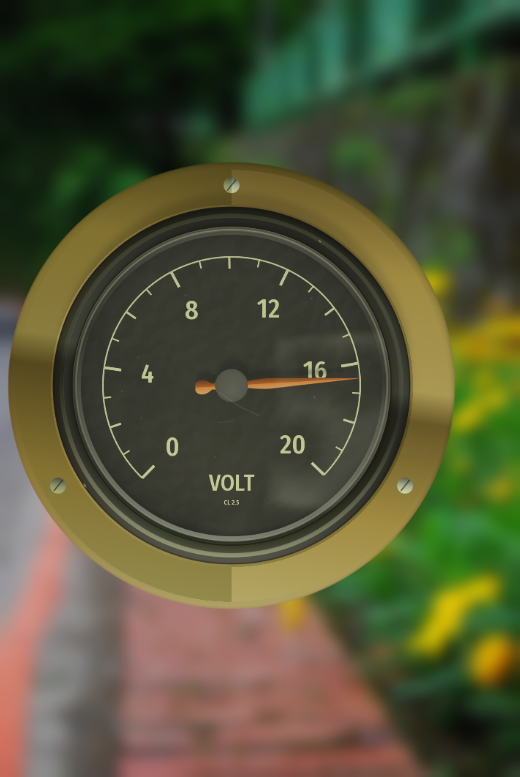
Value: 16.5 V
